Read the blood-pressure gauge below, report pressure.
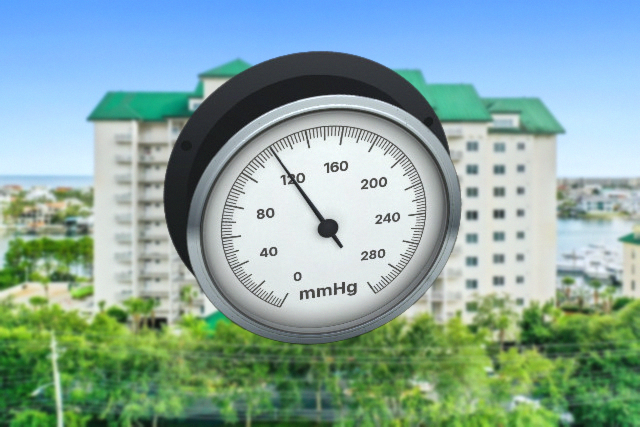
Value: 120 mmHg
